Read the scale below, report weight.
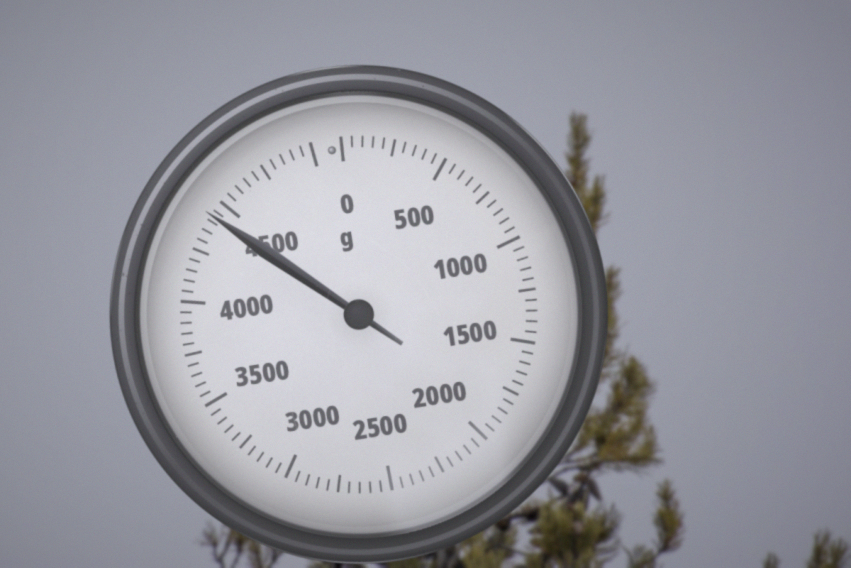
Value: 4425 g
